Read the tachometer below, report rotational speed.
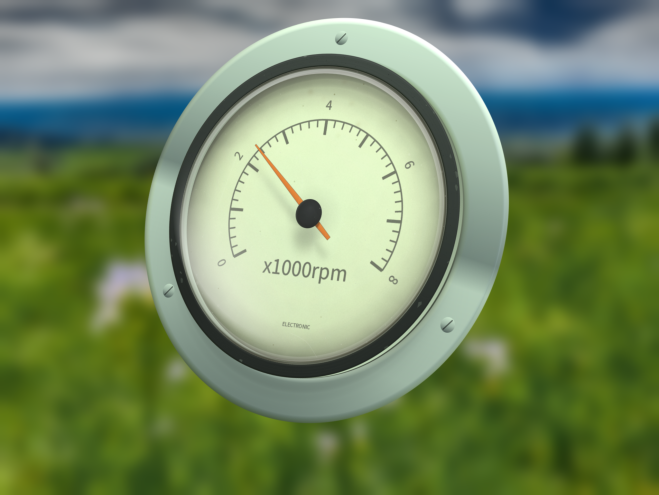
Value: 2400 rpm
